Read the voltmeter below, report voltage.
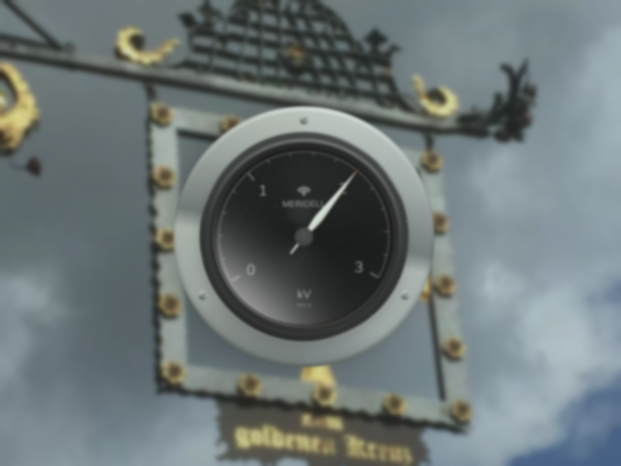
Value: 2 kV
